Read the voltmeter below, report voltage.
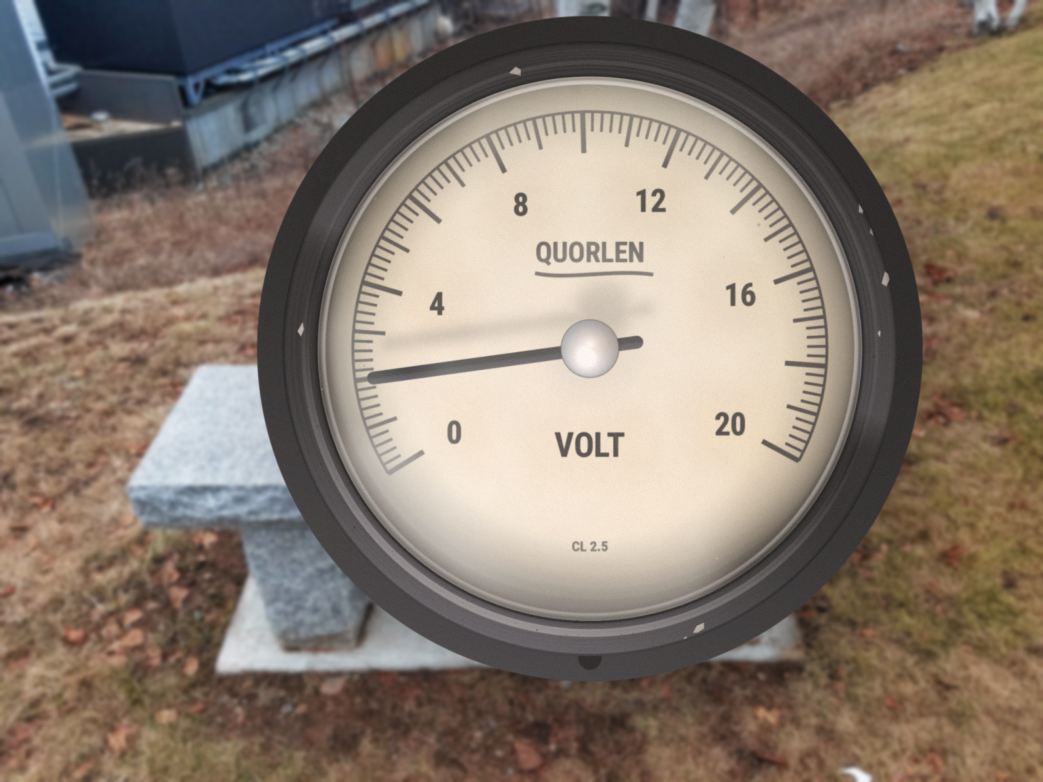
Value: 2 V
